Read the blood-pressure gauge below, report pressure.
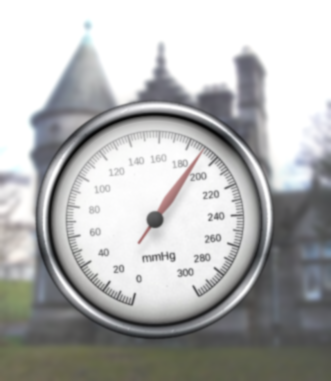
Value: 190 mmHg
